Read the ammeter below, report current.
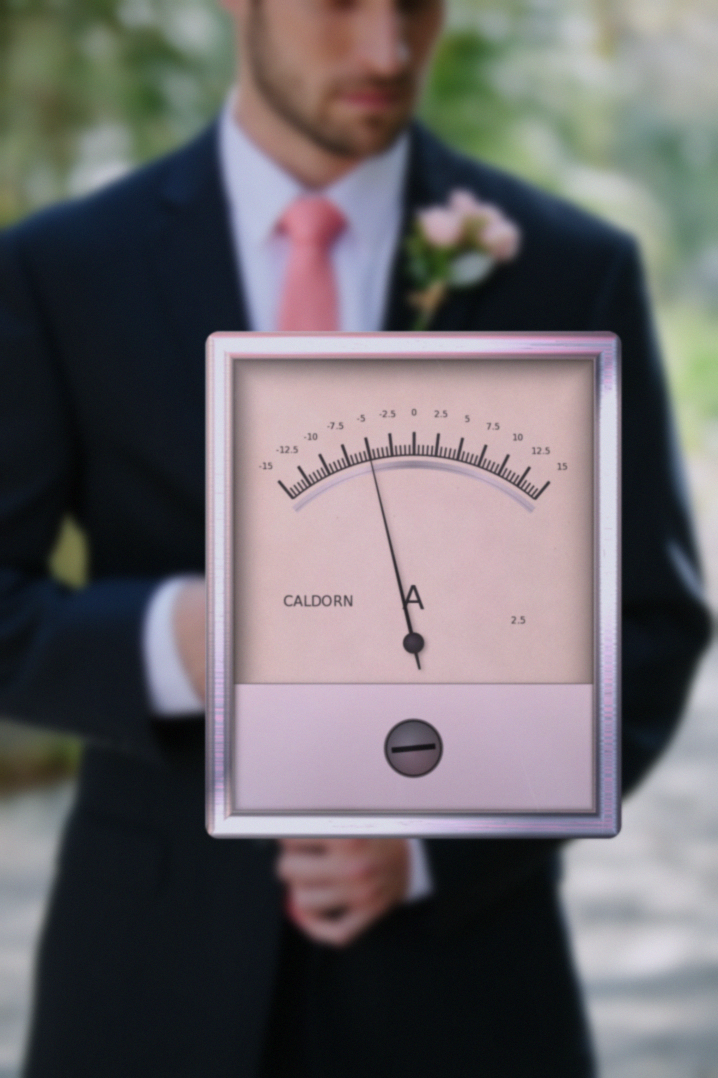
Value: -5 A
